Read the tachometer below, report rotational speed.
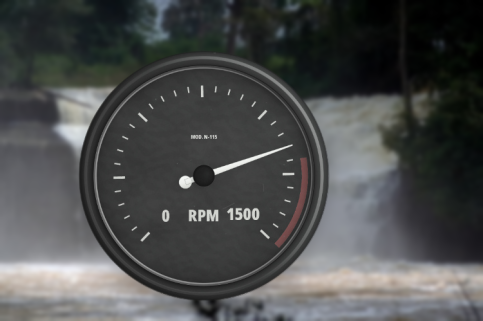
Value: 1150 rpm
